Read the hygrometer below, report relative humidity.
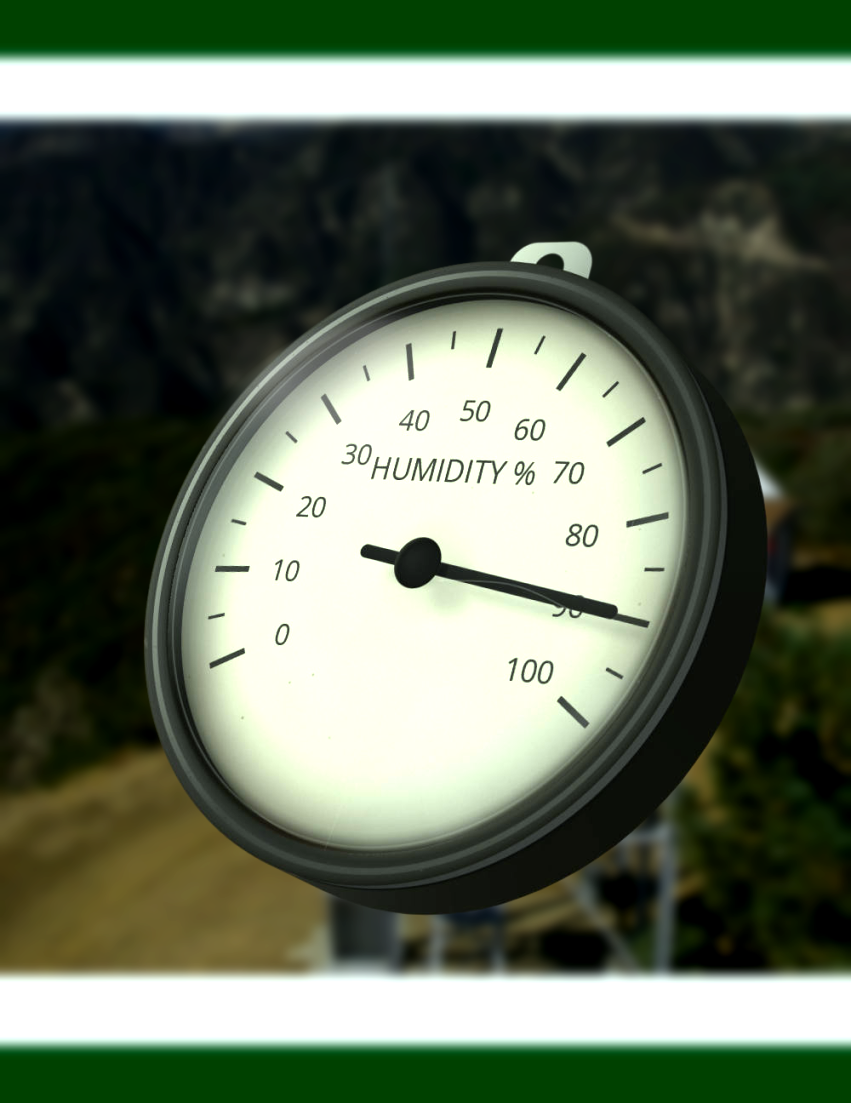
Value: 90 %
